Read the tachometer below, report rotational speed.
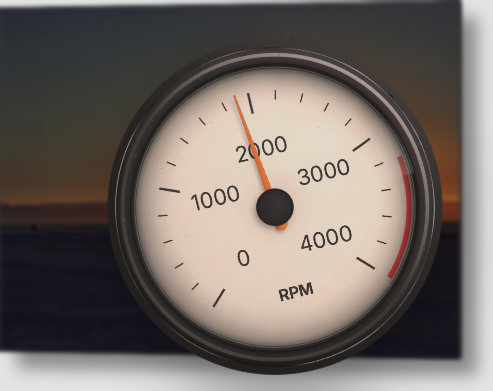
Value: 1900 rpm
